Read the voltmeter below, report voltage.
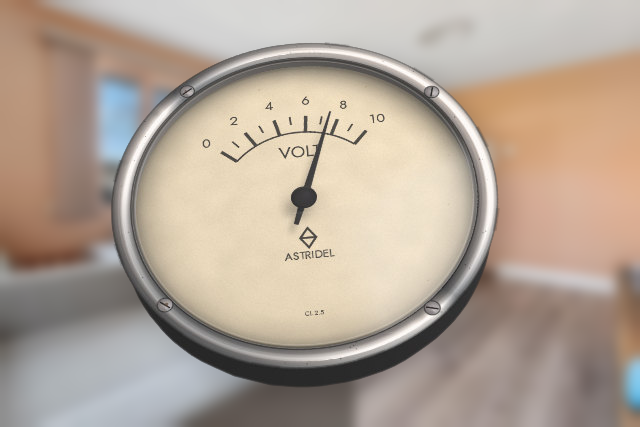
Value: 7.5 V
